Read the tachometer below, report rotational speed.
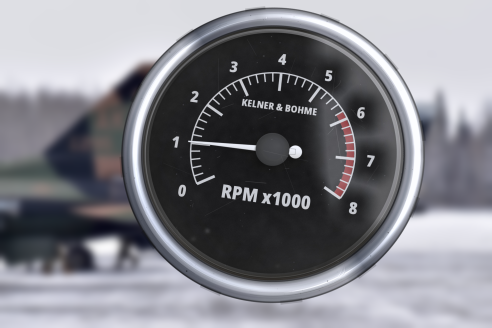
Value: 1000 rpm
